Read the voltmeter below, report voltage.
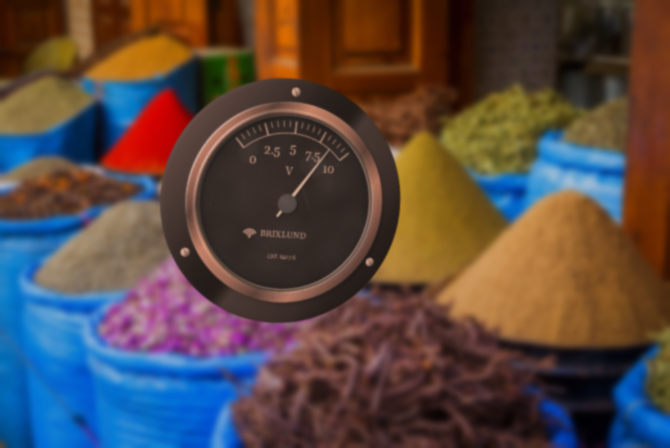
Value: 8.5 V
